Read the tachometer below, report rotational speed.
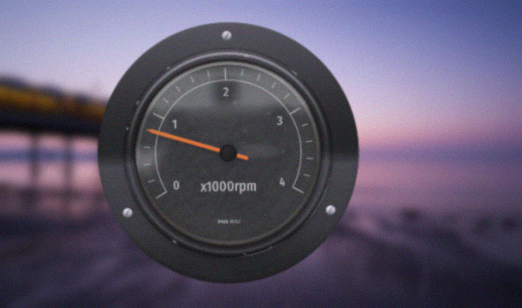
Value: 800 rpm
